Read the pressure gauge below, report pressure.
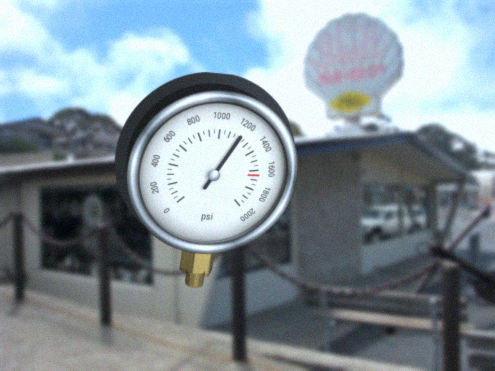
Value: 1200 psi
